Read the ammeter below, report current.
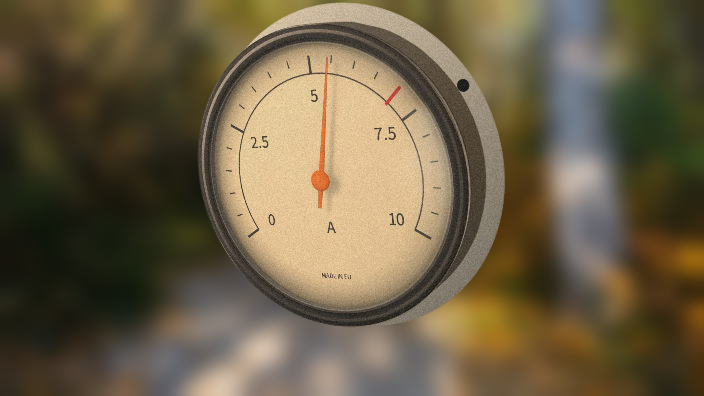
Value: 5.5 A
